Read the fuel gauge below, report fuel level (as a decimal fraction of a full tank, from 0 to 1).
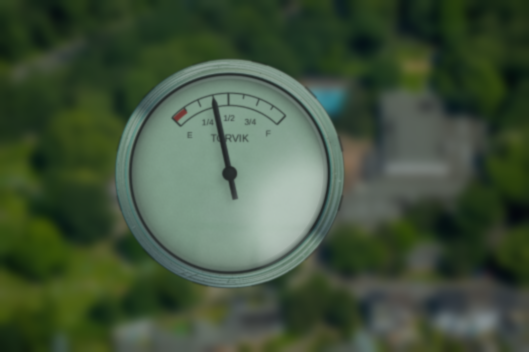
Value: 0.375
